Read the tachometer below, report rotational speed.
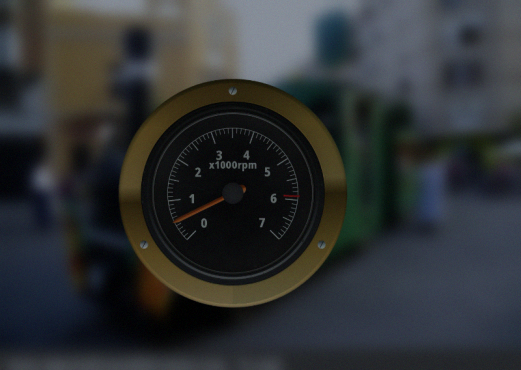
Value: 500 rpm
